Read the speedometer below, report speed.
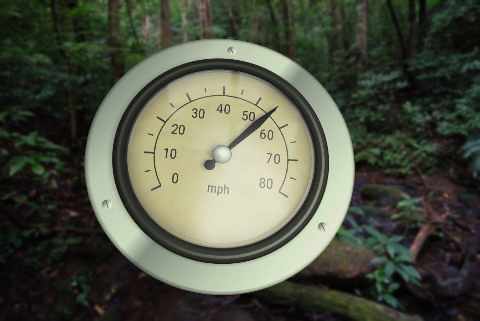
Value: 55 mph
